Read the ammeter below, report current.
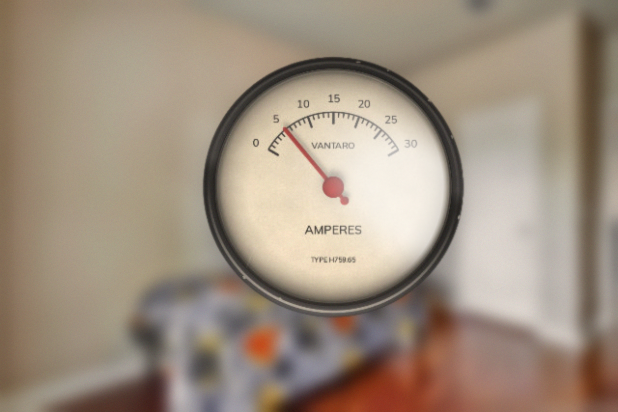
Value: 5 A
